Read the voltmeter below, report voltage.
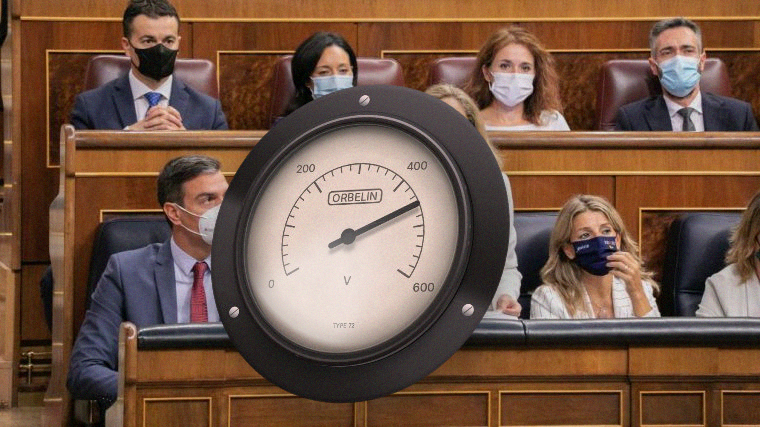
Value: 460 V
